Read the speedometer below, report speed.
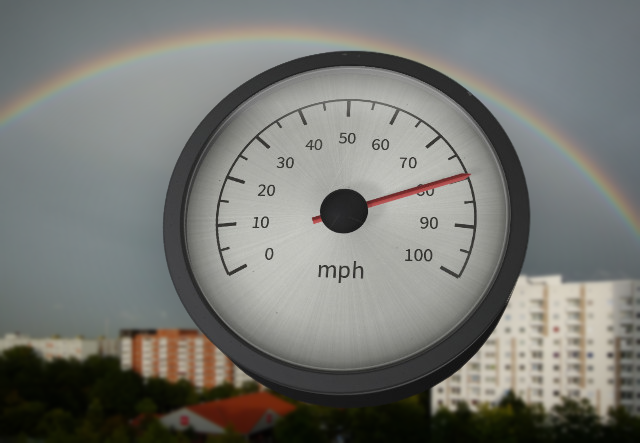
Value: 80 mph
